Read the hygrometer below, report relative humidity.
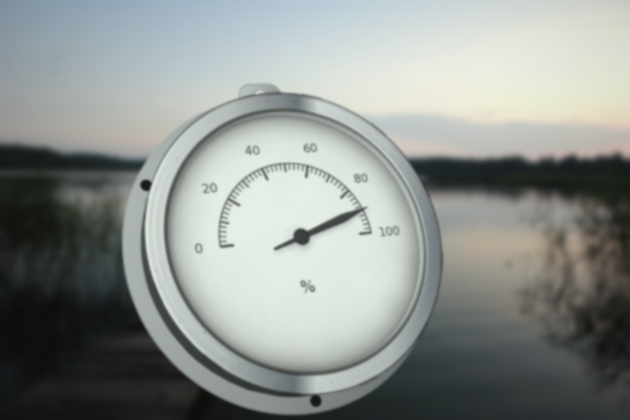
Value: 90 %
